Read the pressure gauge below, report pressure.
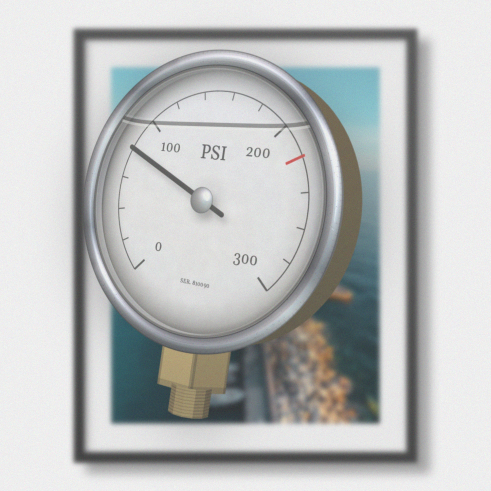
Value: 80 psi
